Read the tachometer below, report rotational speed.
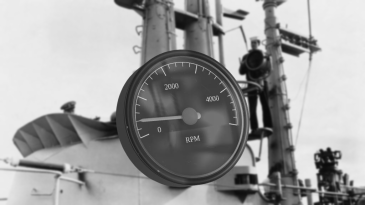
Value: 400 rpm
